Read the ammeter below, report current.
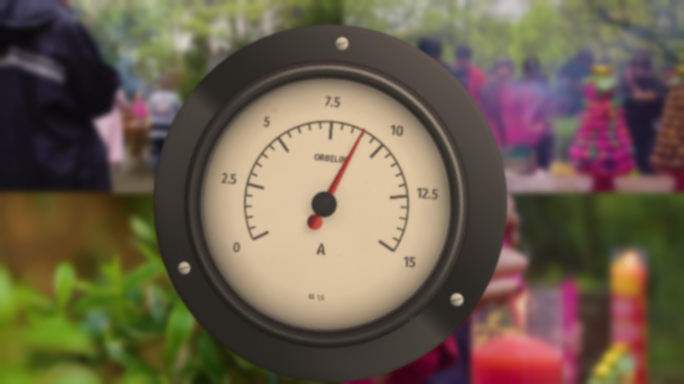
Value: 9 A
